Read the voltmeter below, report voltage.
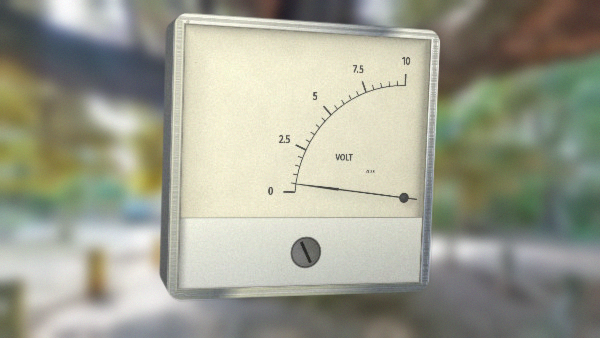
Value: 0.5 V
